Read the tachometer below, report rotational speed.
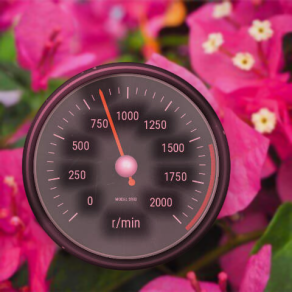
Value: 850 rpm
